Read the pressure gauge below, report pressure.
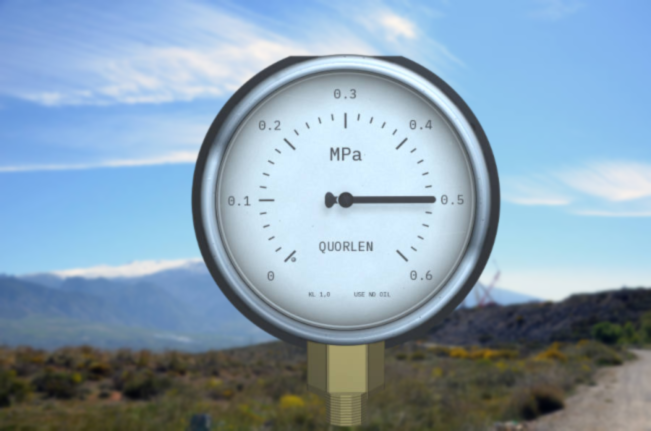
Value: 0.5 MPa
